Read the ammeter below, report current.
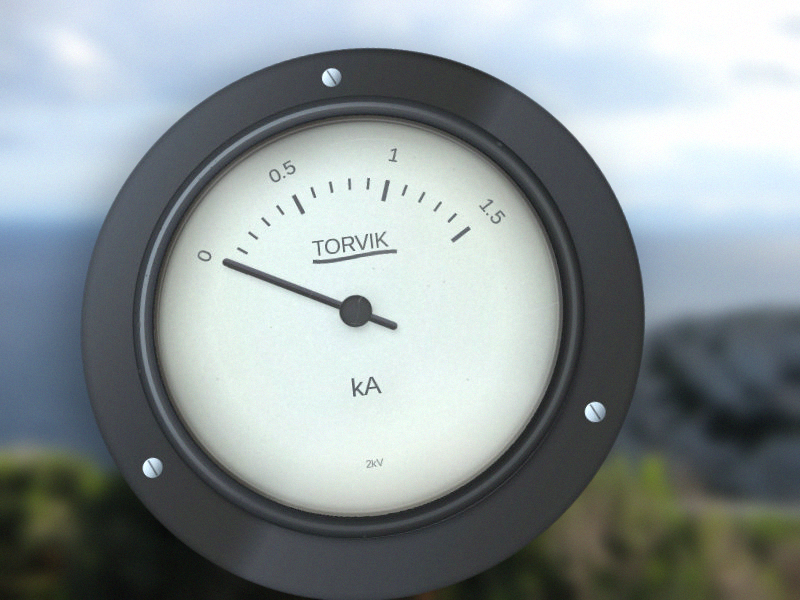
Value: 0 kA
